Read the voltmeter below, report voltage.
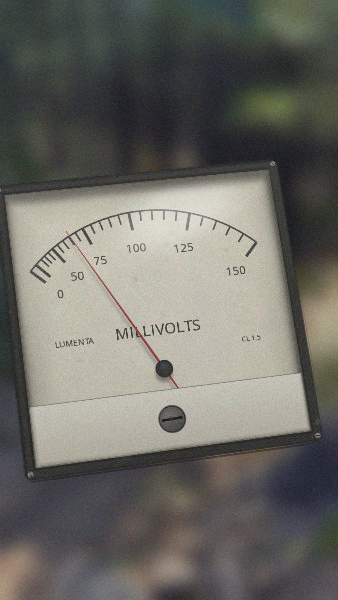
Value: 65 mV
